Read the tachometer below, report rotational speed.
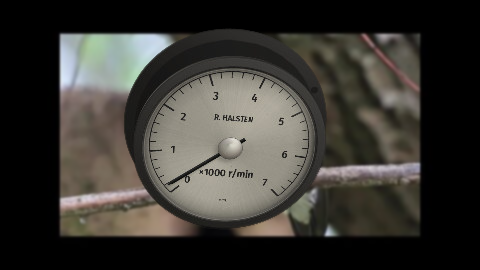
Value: 200 rpm
